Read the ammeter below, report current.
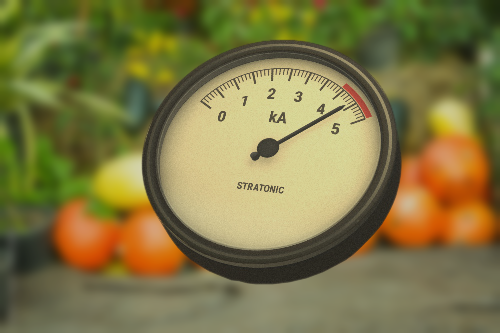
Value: 4.5 kA
